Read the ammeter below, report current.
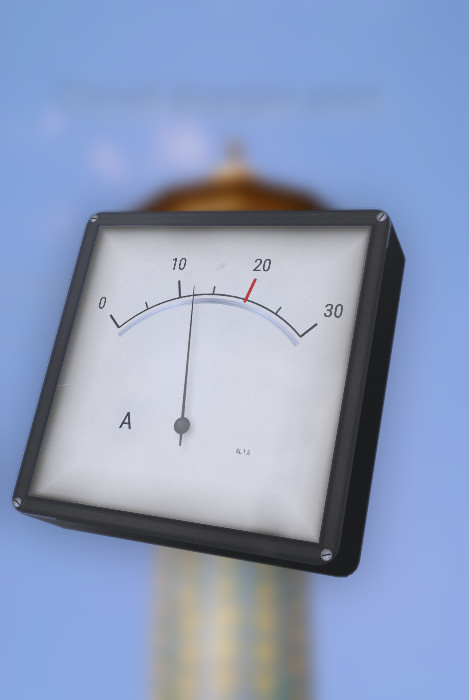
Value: 12.5 A
